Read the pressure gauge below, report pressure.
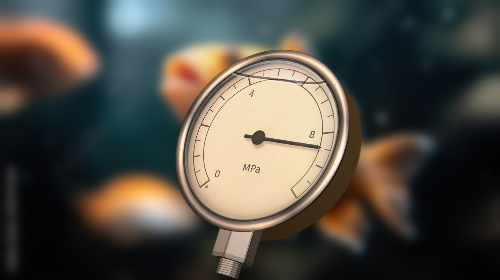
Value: 8.5 MPa
